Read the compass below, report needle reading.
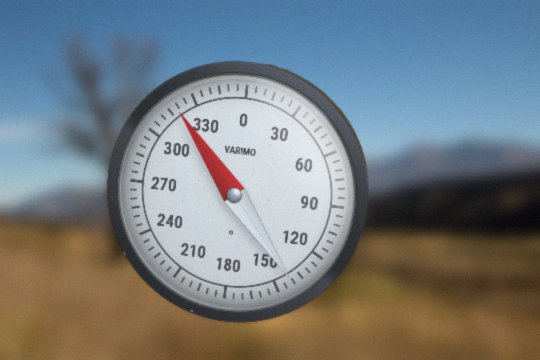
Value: 320 °
